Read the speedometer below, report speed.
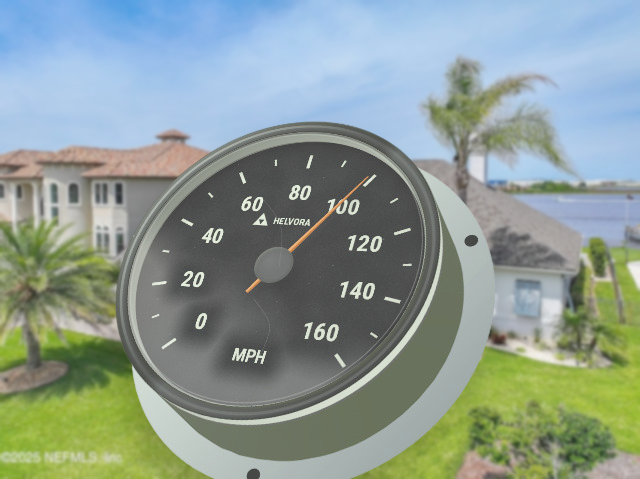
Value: 100 mph
